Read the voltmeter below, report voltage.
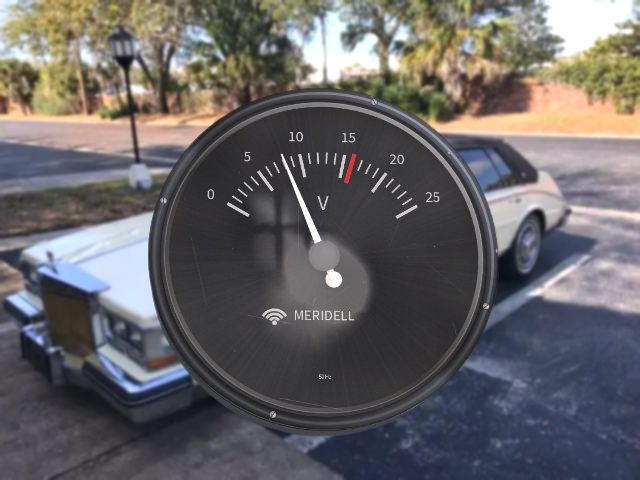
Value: 8 V
